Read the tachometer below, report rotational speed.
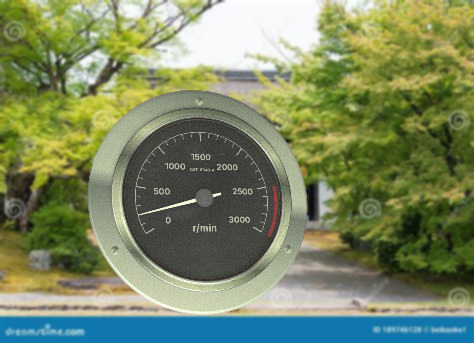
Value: 200 rpm
